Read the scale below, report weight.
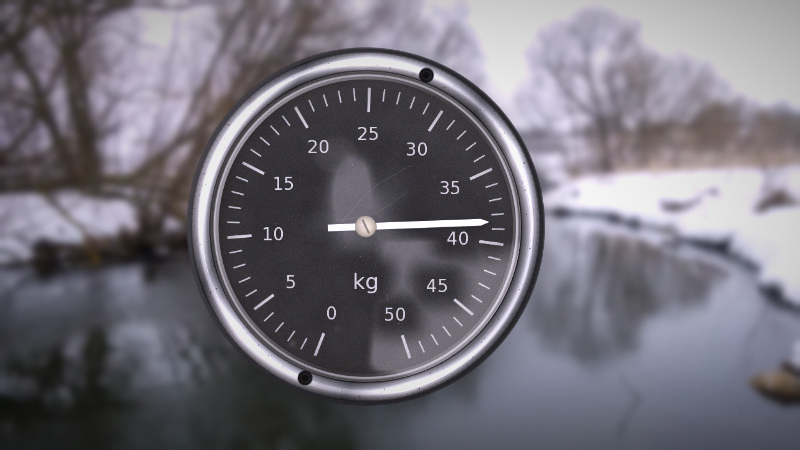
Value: 38.5 kg
